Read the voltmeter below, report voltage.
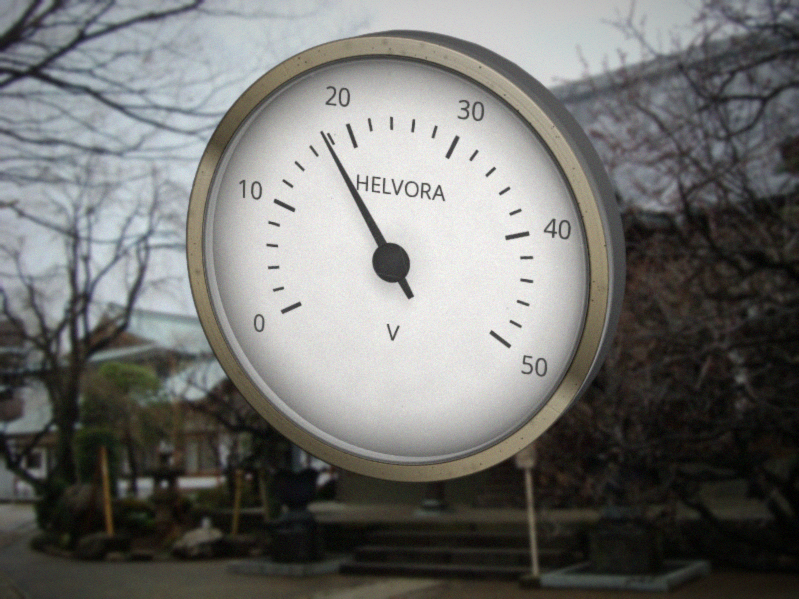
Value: 18 V
